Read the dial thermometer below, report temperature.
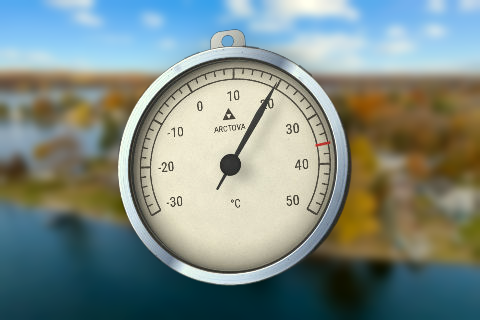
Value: 20 °C
